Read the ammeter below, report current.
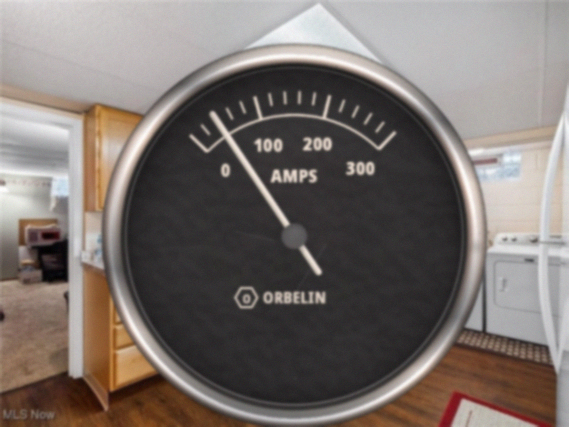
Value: 40 A
